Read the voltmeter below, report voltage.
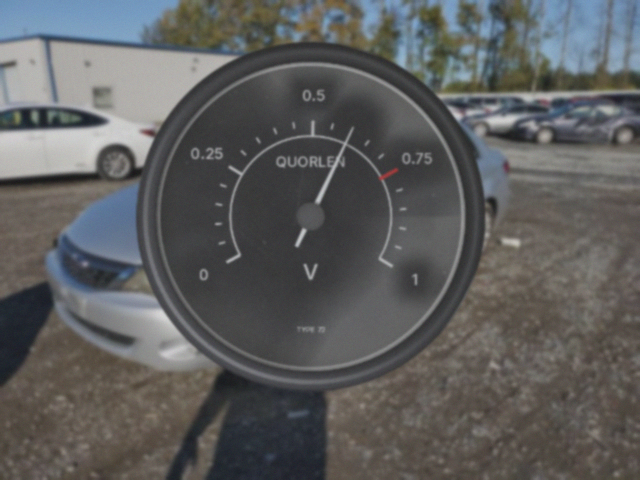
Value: 0.6 V
